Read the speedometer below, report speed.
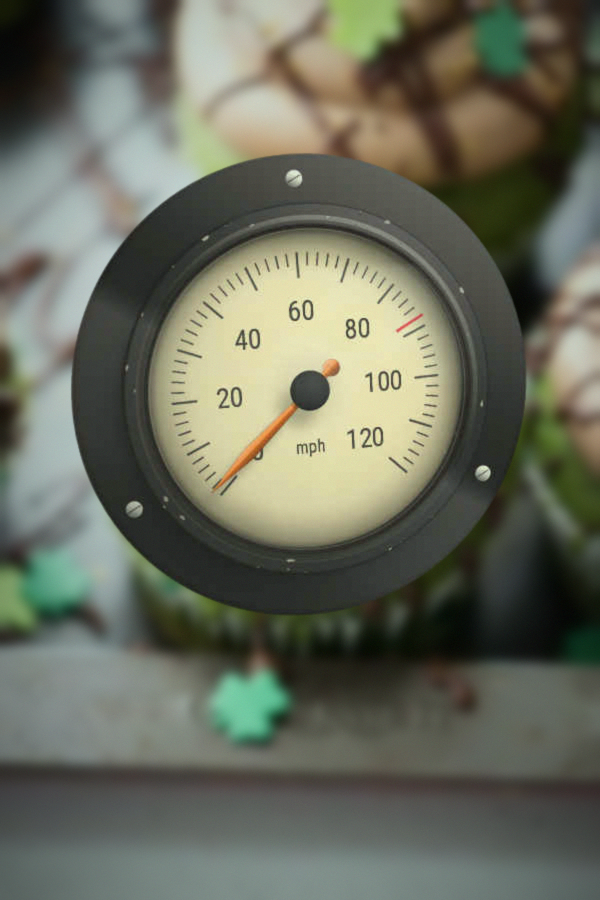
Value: 2 mph
